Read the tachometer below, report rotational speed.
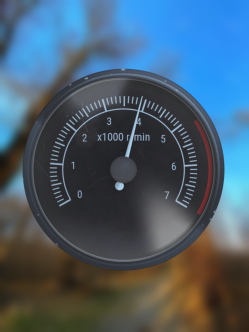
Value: 3900 rpm
